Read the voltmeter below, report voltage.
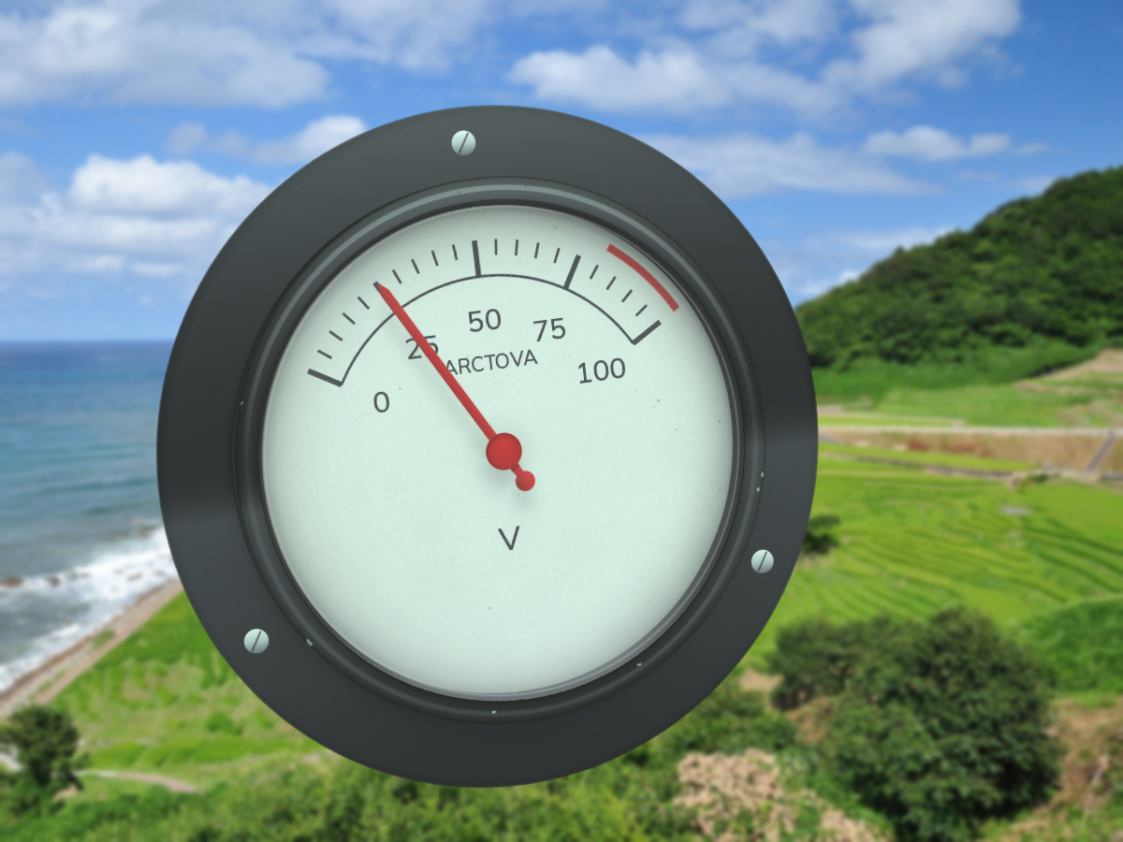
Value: 25 V
